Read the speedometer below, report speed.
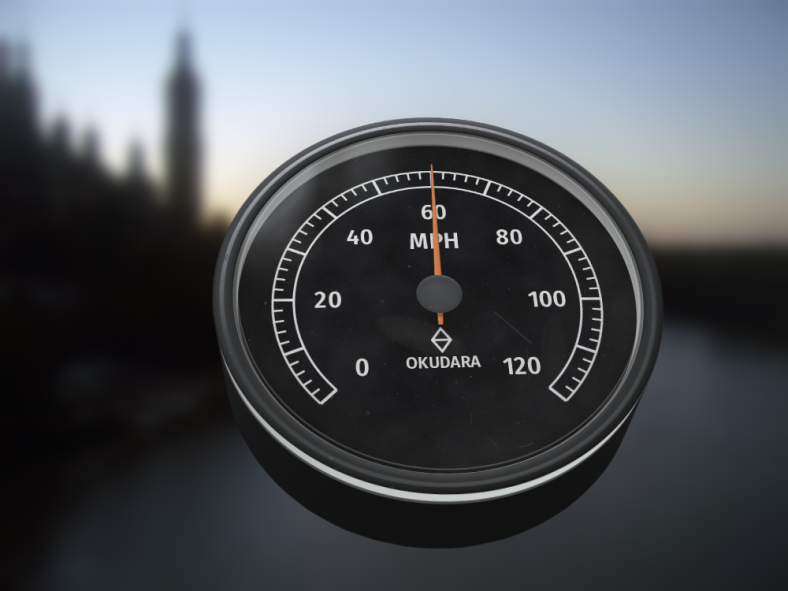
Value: 60 mph
